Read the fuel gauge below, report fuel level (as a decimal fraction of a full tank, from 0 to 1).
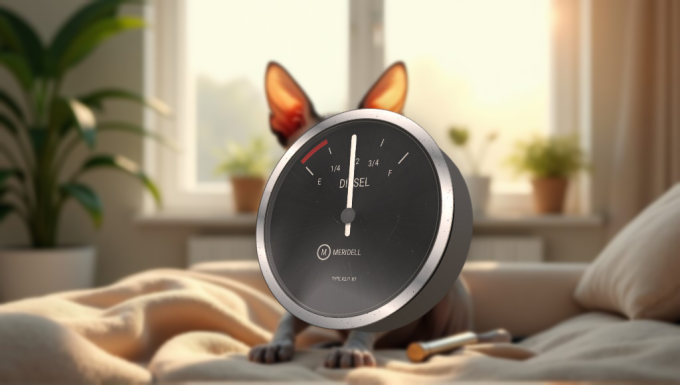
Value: 0.5
